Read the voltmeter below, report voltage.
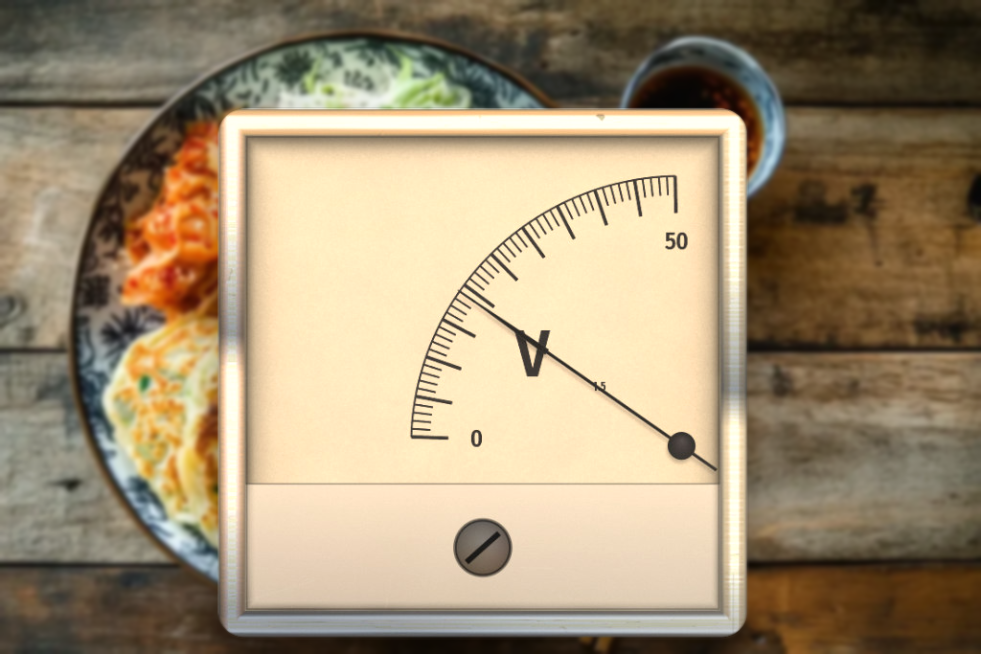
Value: 19 V
